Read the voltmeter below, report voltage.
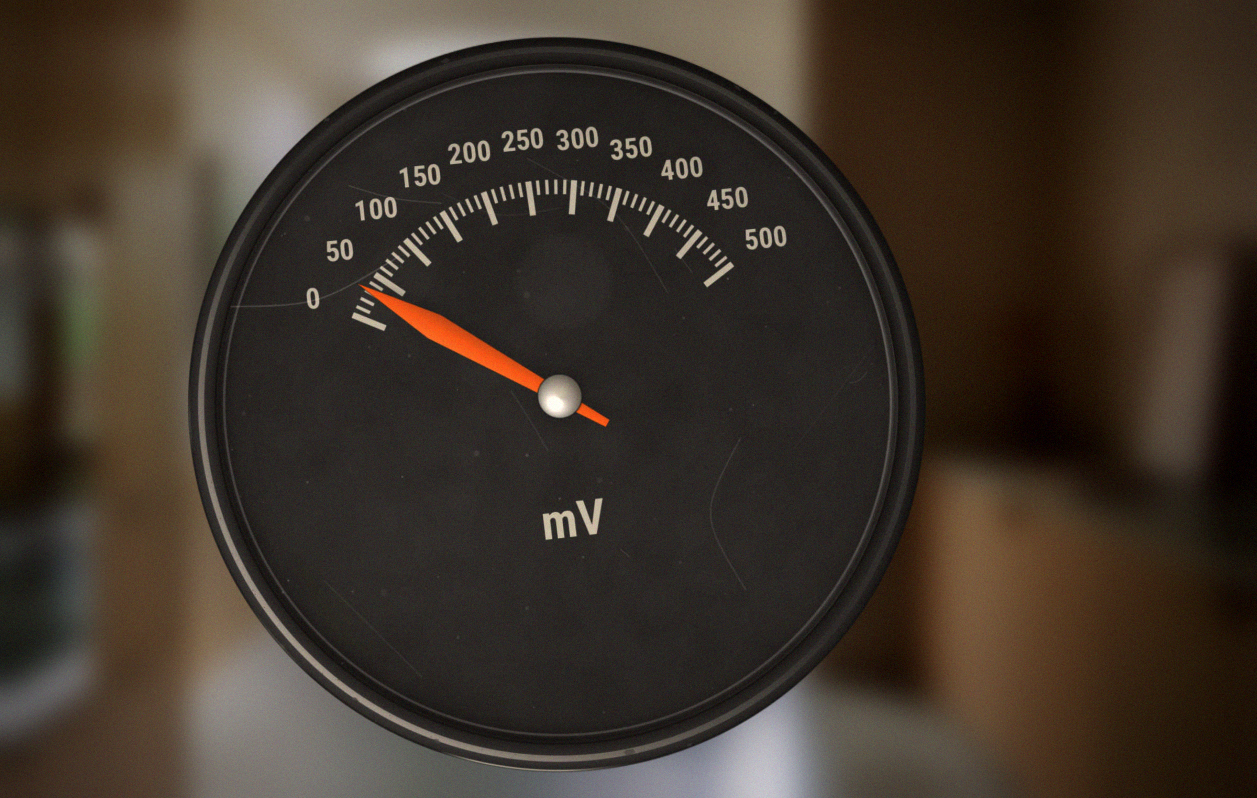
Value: 30 mV
